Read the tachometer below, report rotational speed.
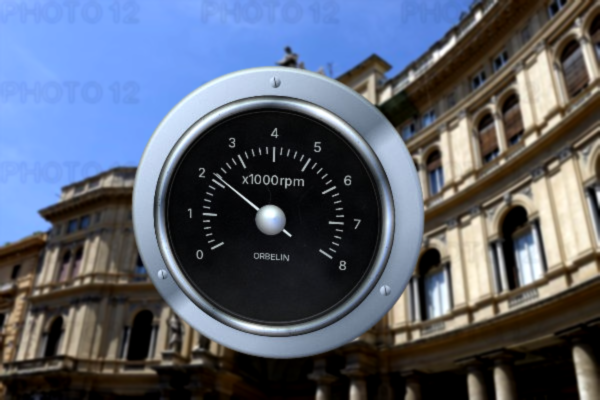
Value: 2200 rpm
